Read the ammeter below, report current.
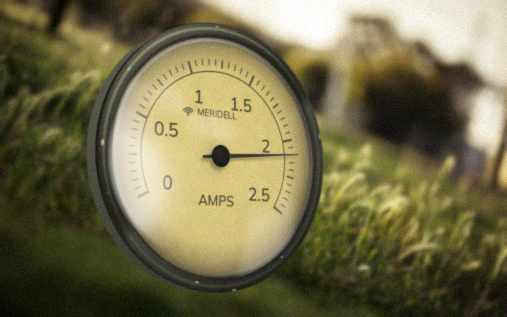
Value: 2.1 A
